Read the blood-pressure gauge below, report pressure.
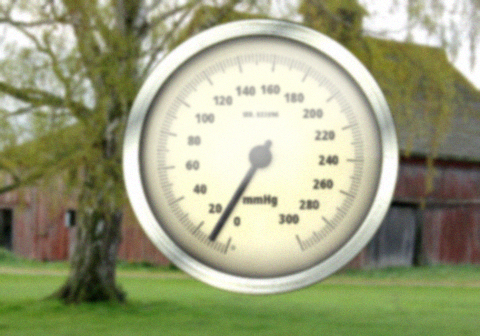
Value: 10 mmHg
